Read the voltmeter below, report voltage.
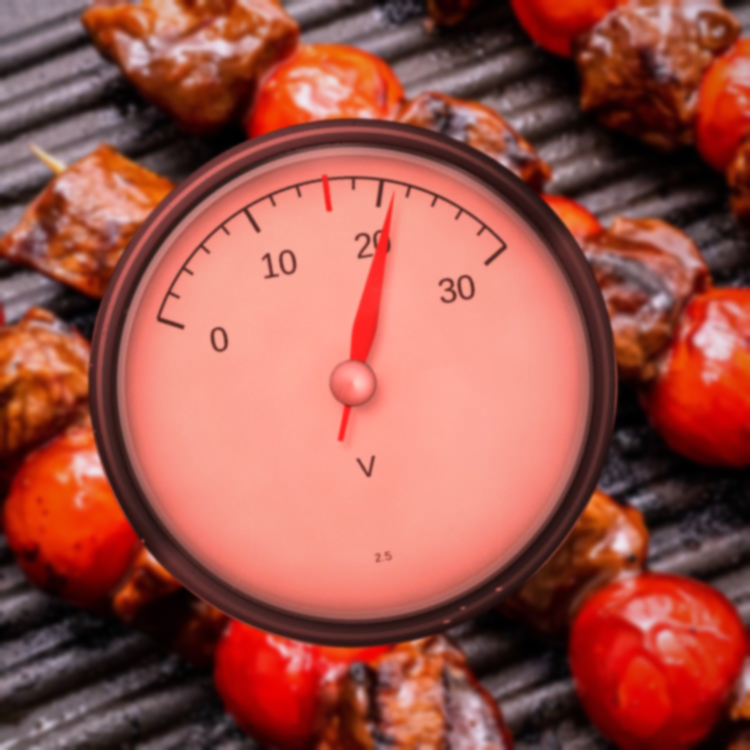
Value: 21 V
